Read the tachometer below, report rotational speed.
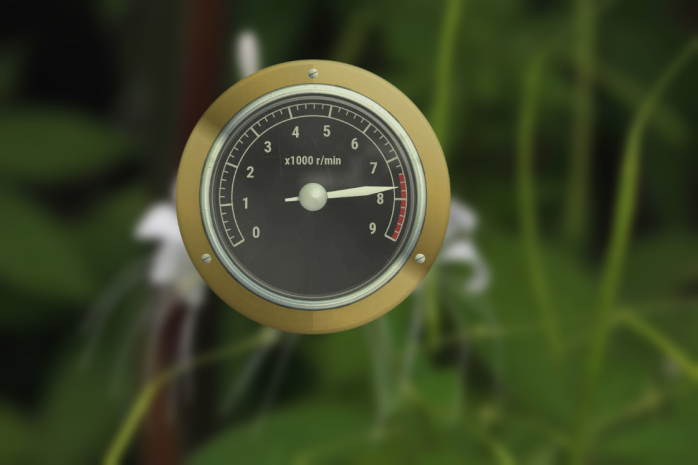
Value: 7700 rpm
